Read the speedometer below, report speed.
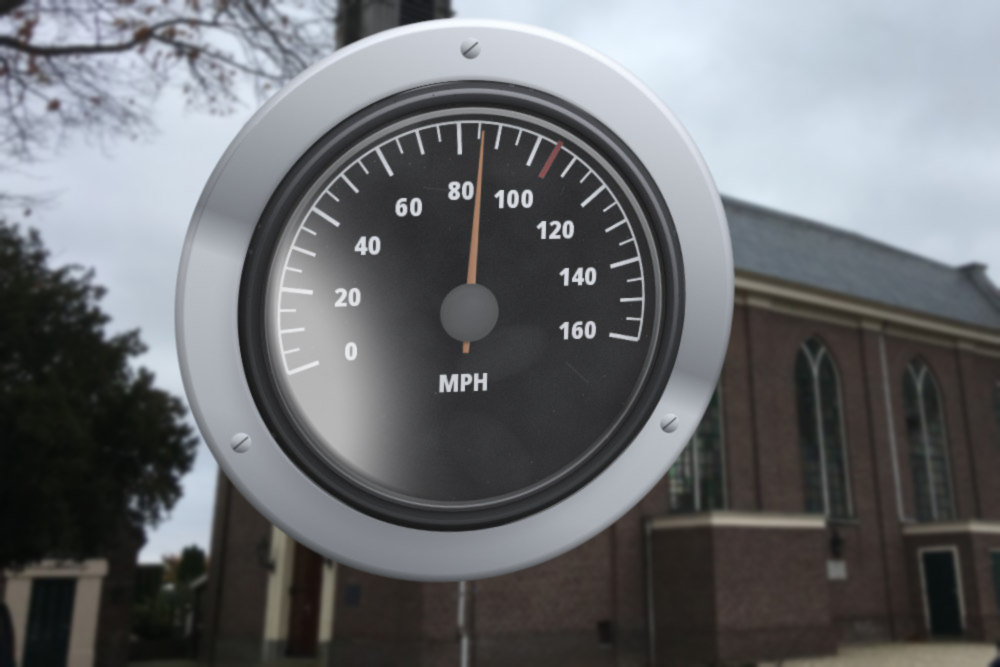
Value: 85 mph
